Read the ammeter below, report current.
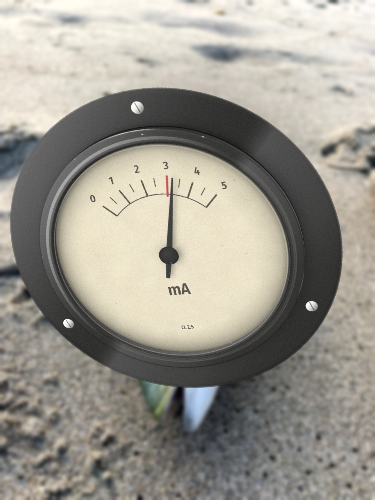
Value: 3.25 mA
